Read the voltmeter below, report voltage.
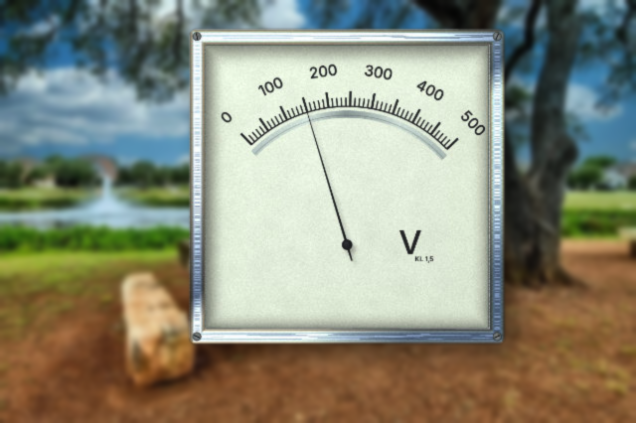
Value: 150 V
